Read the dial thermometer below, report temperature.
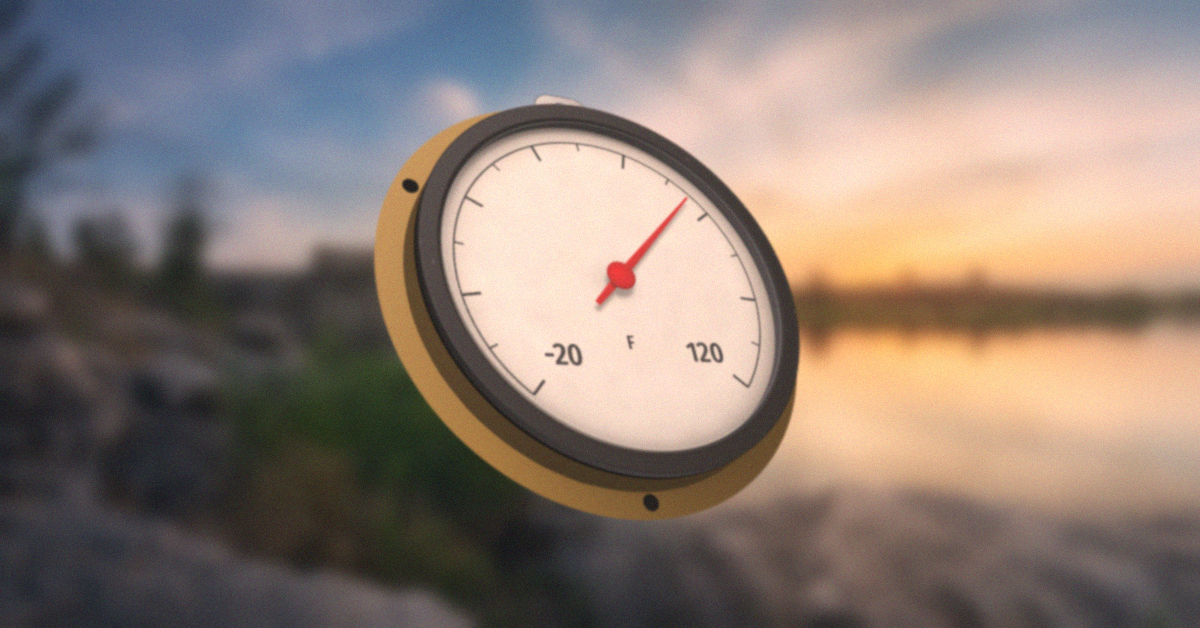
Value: 75 °F
